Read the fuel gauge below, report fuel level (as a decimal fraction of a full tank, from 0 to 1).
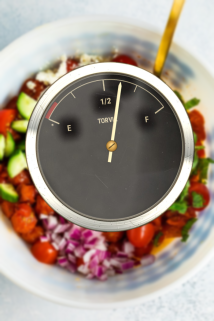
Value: 0.625
